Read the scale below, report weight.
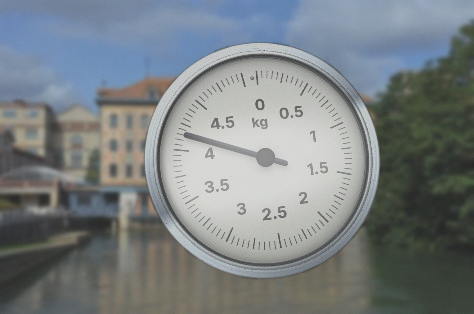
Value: 4.15 kg
